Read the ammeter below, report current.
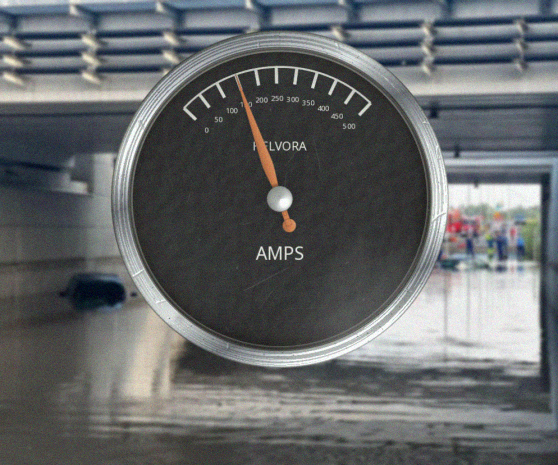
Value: 150 A
